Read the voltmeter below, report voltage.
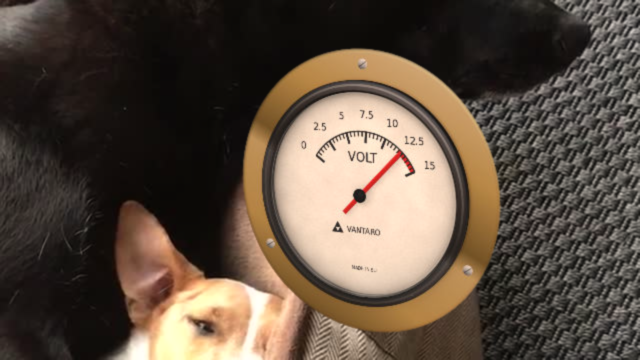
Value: 12.5 V
